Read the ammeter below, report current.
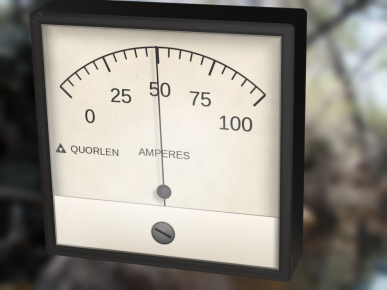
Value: 50 A
